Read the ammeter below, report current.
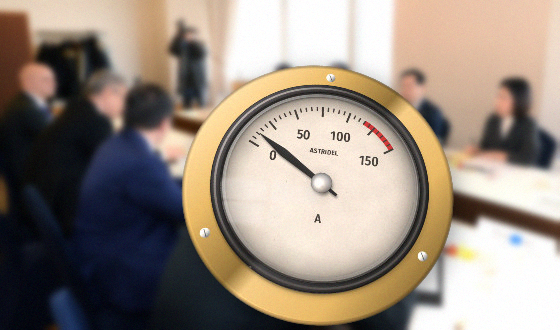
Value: 10 A
